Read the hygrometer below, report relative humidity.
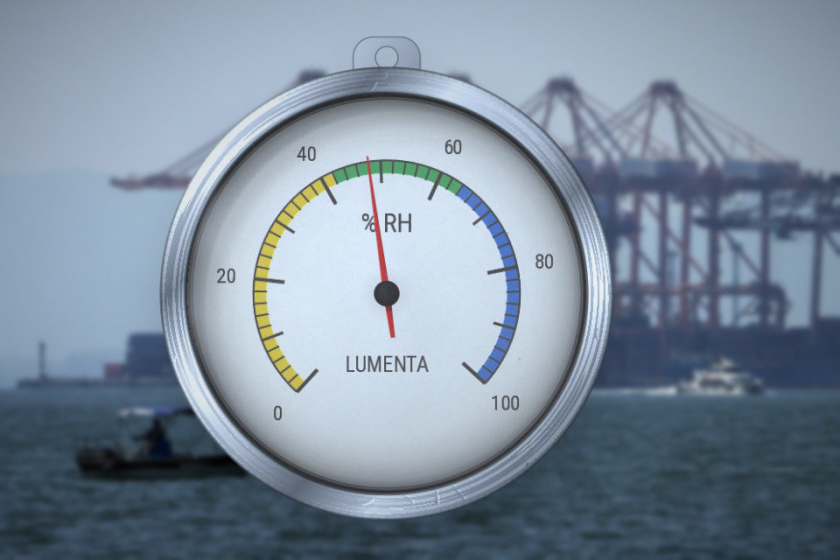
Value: 48 %
